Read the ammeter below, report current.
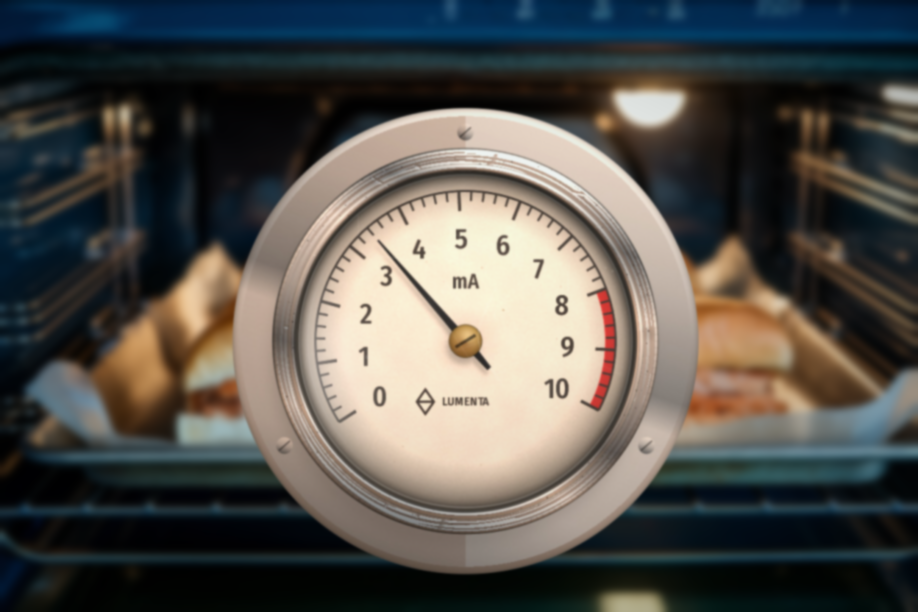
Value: 3.4 mA
